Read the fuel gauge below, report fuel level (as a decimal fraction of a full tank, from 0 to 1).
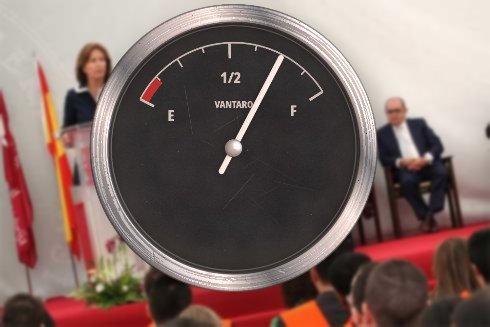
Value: 0.75
